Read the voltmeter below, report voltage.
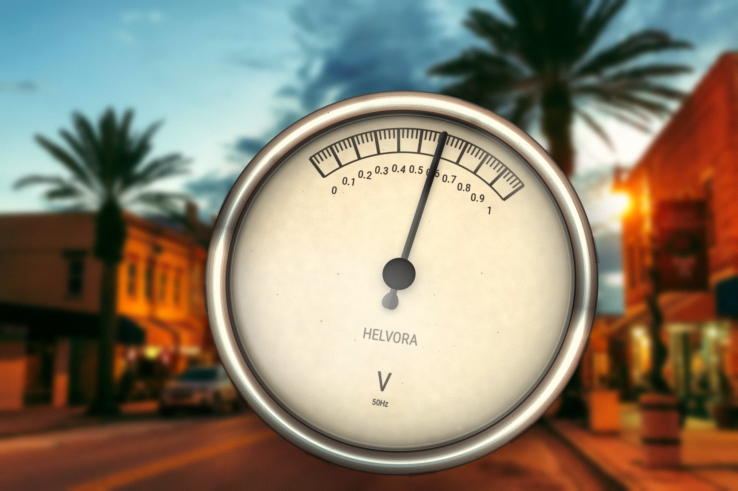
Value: 0.6 V
